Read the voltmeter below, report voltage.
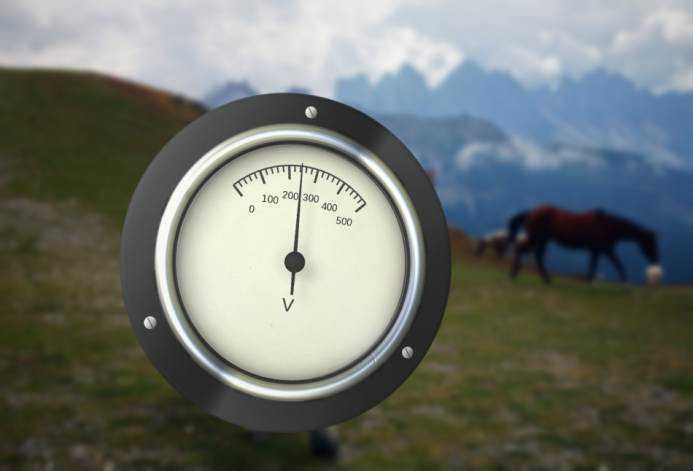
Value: 240 V
